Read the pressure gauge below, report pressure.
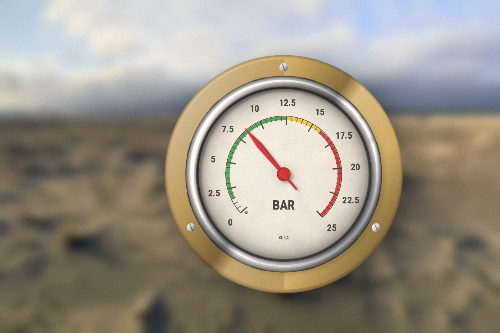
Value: 8.5 bar
